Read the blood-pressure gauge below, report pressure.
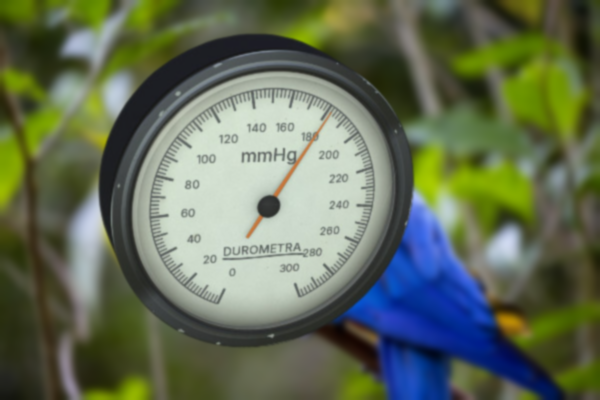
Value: 180 mmHg
